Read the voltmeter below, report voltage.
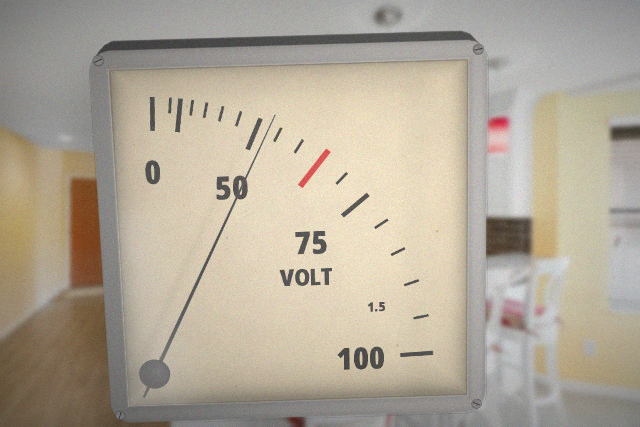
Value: 52.5 V
